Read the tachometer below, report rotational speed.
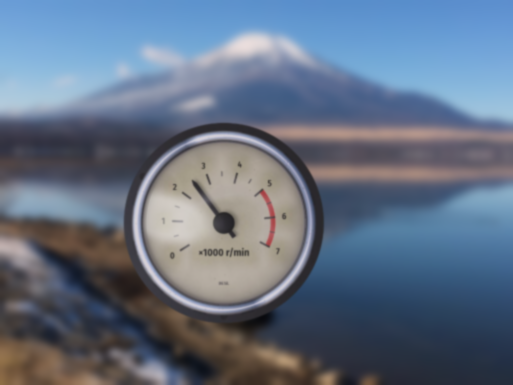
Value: 2500 rpm
